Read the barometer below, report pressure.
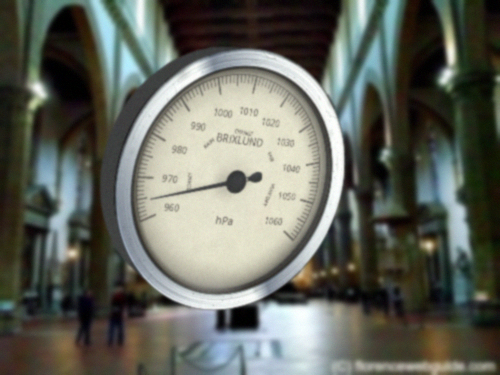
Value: 965 hPa
